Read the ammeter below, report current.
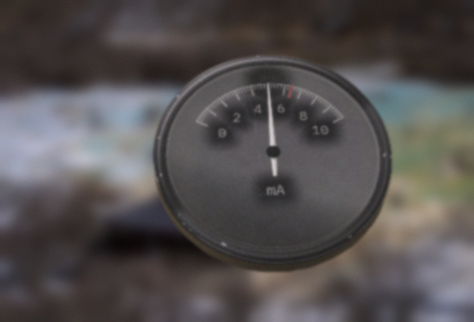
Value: 5 mA
